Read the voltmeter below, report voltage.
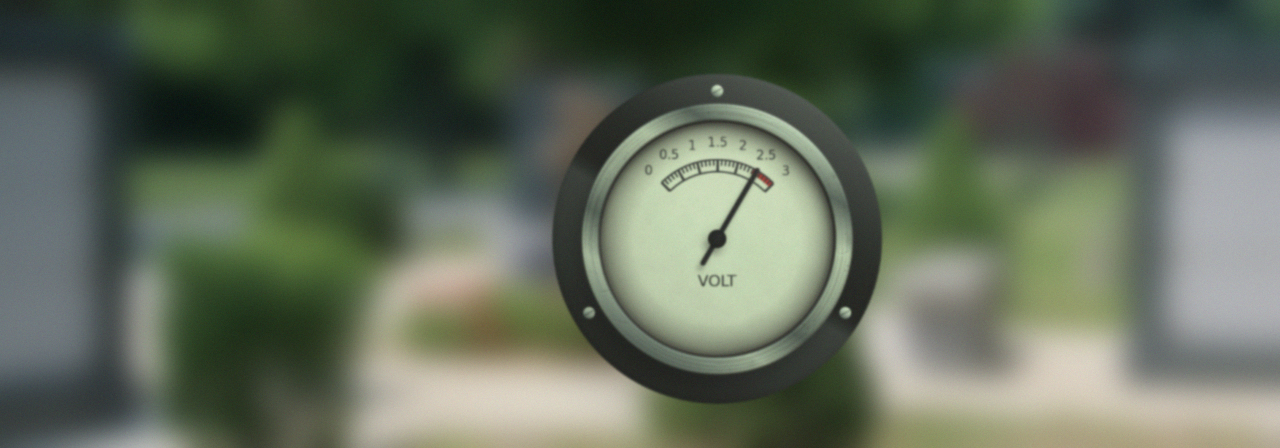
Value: 2.5 V
